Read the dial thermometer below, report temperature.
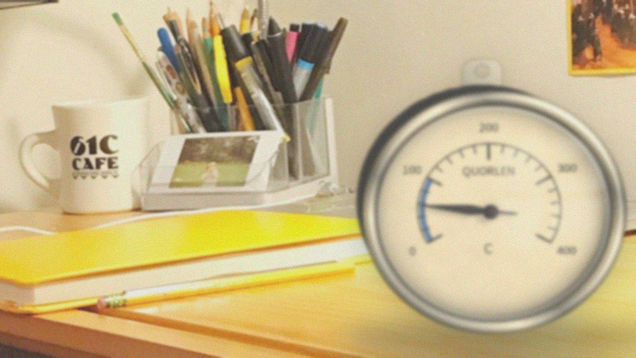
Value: 60 °C
